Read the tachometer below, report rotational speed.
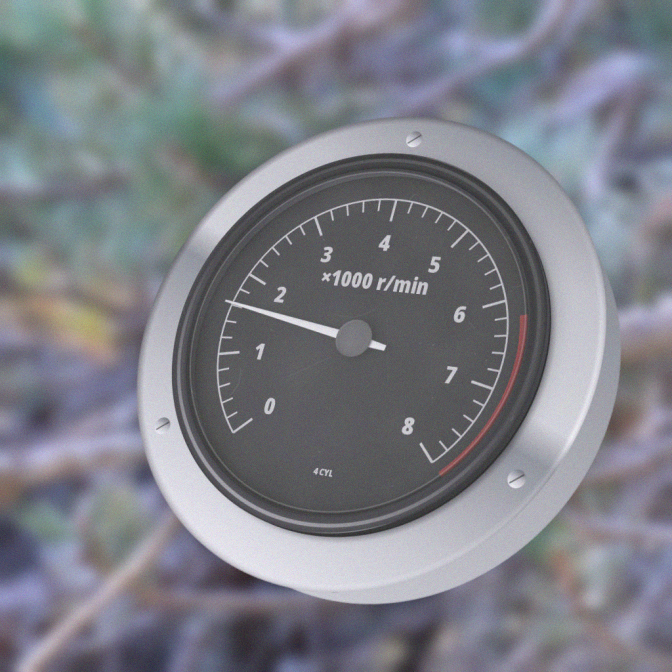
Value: 1600 rpm
